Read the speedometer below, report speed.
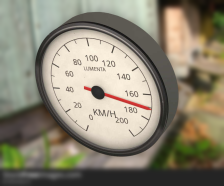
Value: 170 km/h
